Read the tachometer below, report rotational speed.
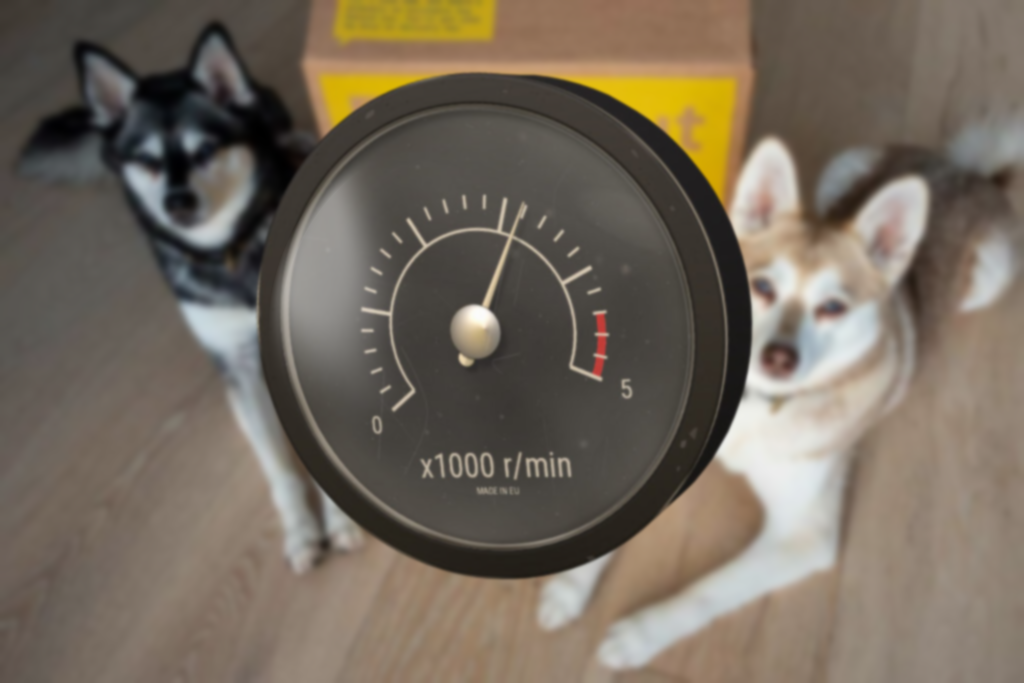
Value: 3200 rpm
